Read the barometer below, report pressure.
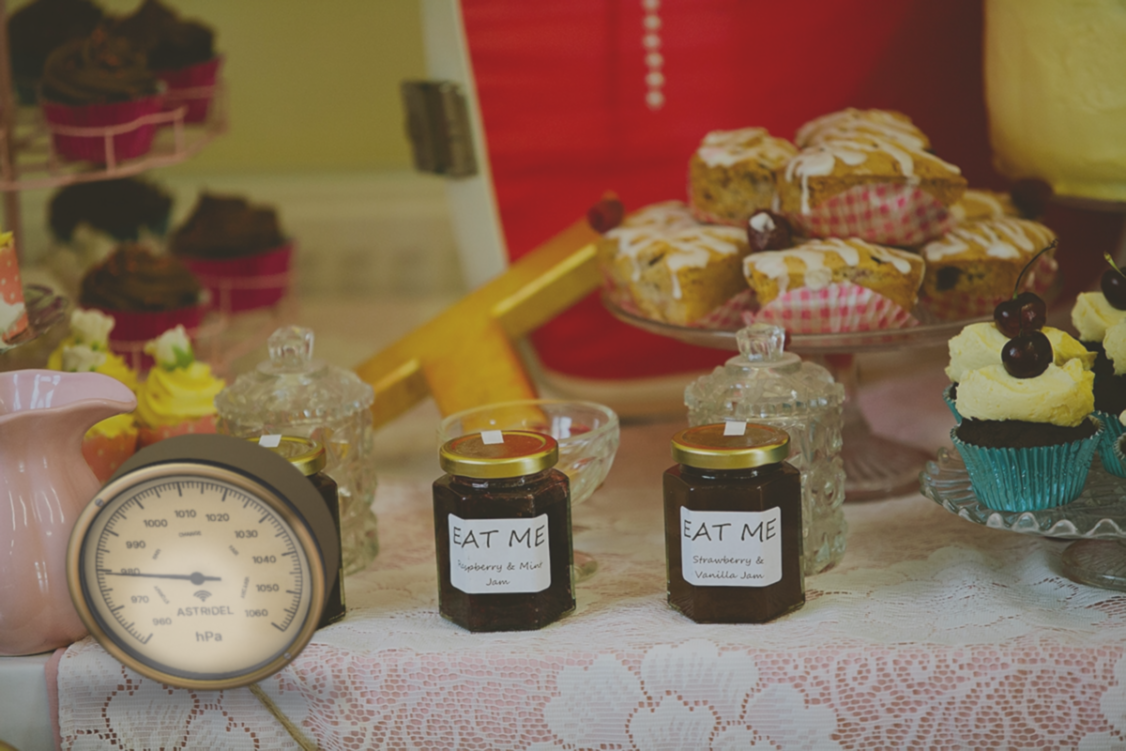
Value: 980 hPa
